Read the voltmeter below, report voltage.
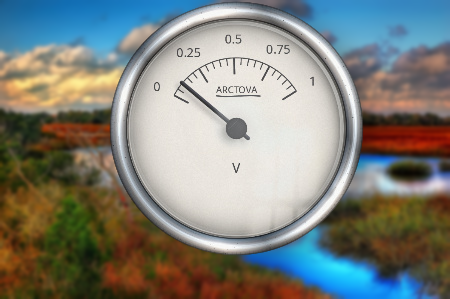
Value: 0.1 V
